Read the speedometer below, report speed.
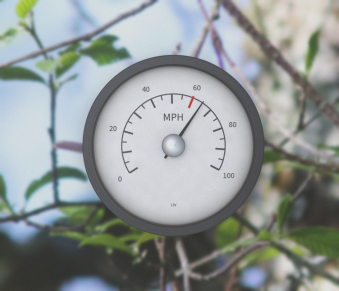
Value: 65 mph
